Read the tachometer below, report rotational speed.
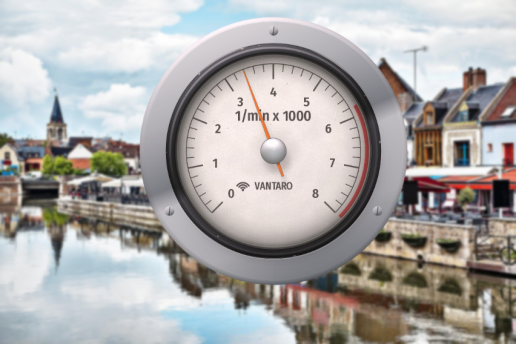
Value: 3400 rpm
